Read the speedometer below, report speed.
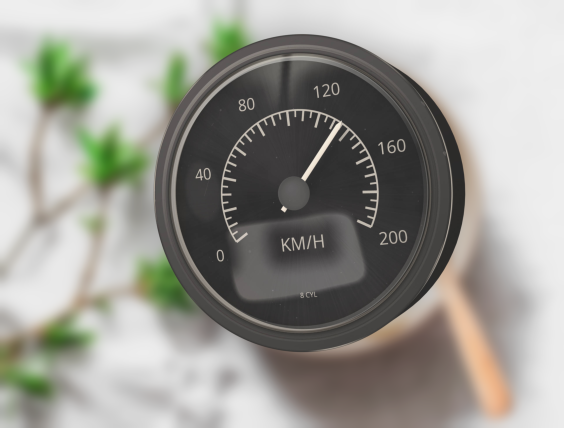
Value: 135 km/h
